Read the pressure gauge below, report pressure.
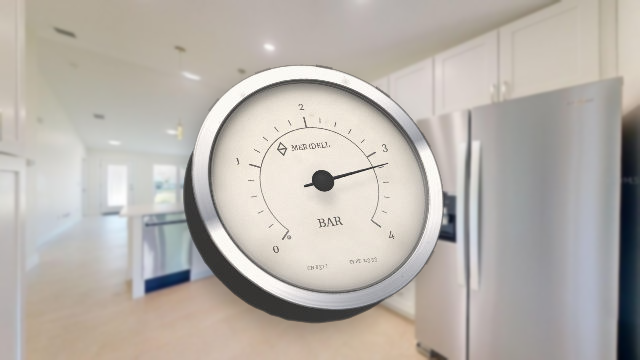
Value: 3.2 bar
